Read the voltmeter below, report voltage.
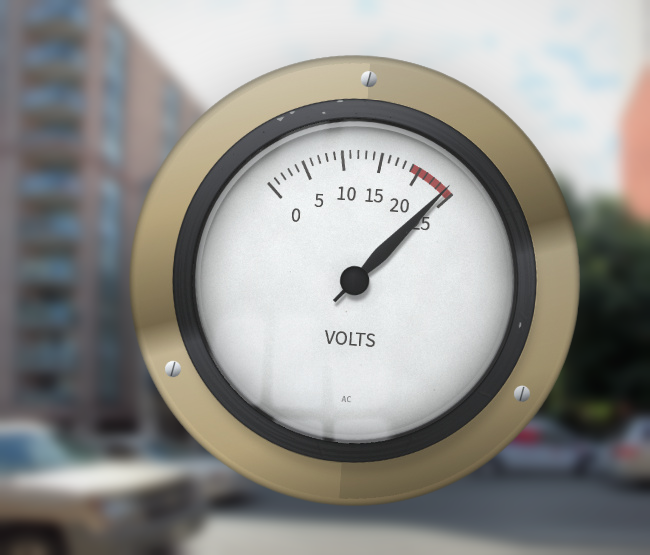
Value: 24 V
